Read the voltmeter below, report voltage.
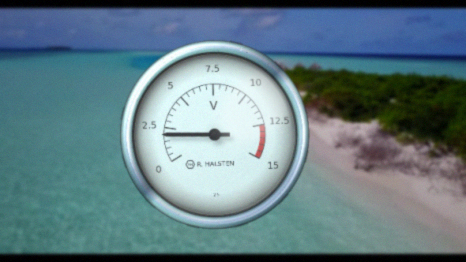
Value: 2 V
